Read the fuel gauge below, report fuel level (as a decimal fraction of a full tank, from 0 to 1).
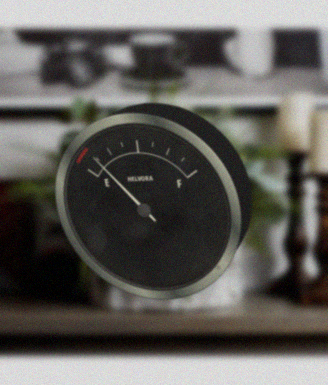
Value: 0.125
